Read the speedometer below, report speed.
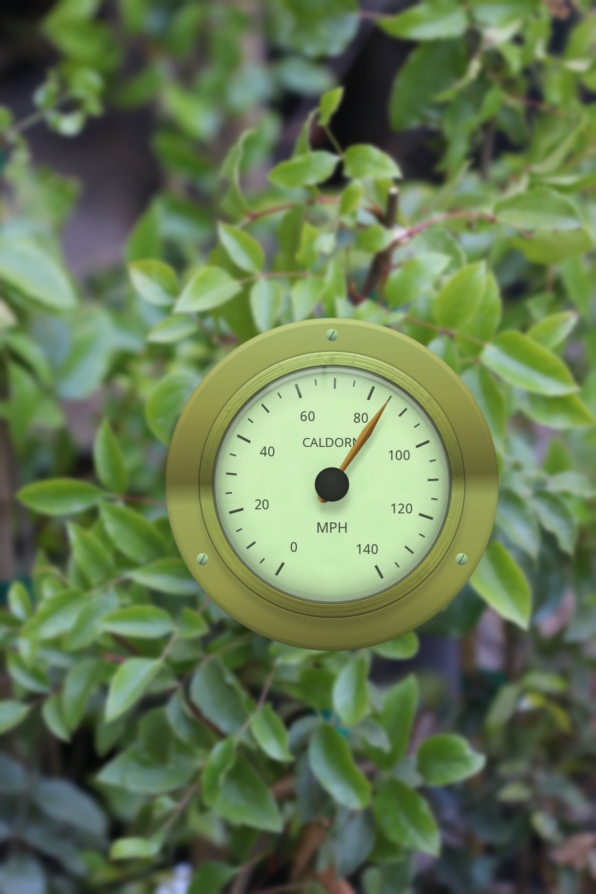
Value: 85 mph
